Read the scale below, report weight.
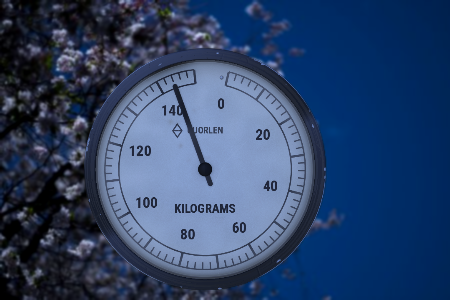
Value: 144 kg
